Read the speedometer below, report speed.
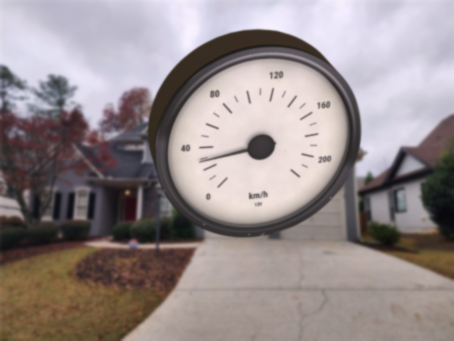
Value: 30 km/h
